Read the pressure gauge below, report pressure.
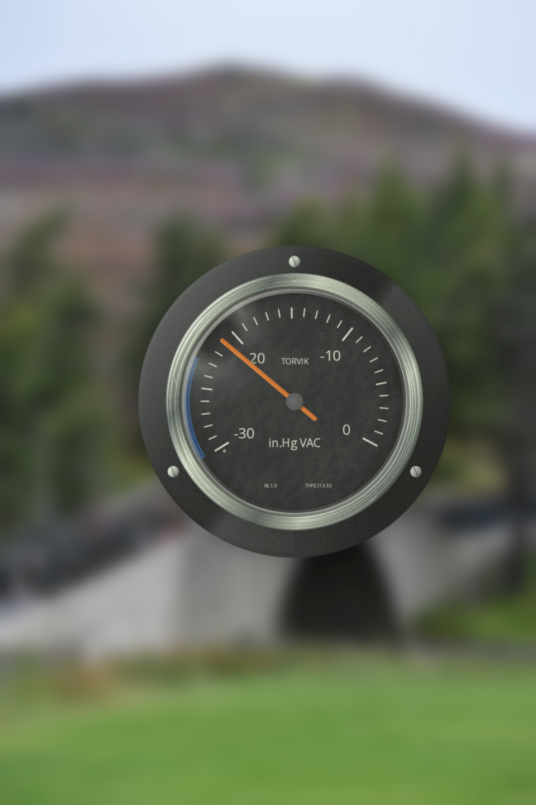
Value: -21 inHg
